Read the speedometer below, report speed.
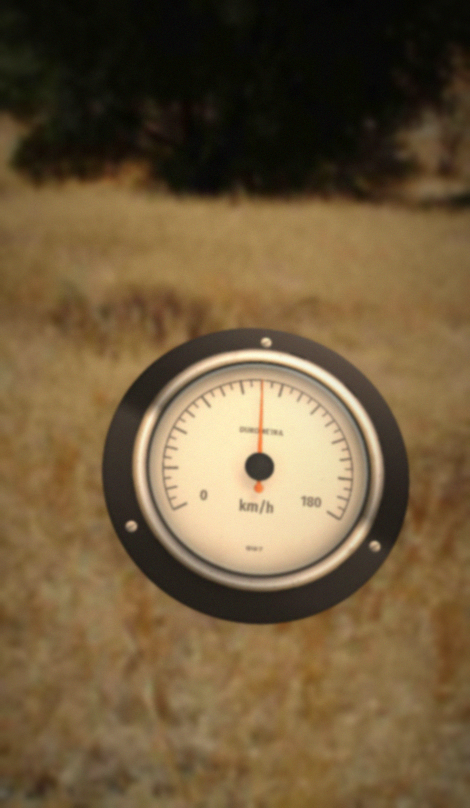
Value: 90 km/h
